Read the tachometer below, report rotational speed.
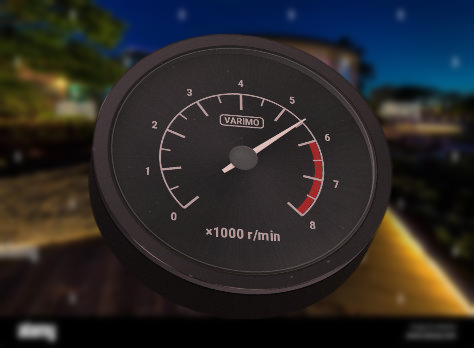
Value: 5500 rpm
